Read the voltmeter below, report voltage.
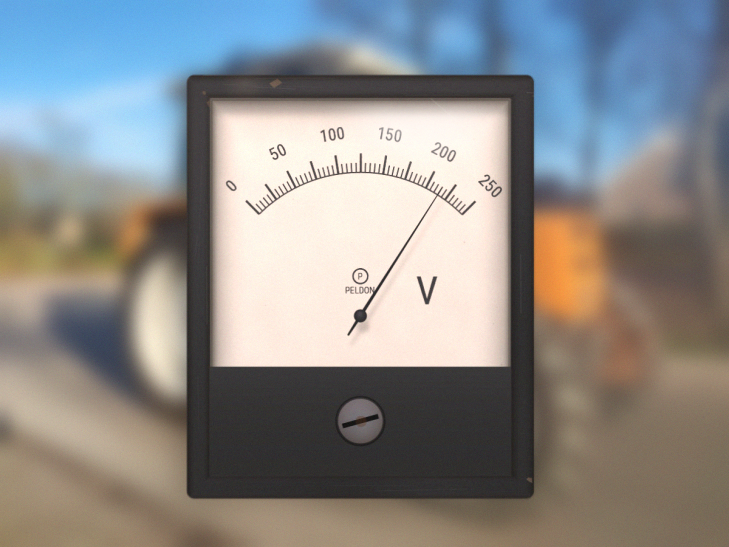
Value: 215 V
